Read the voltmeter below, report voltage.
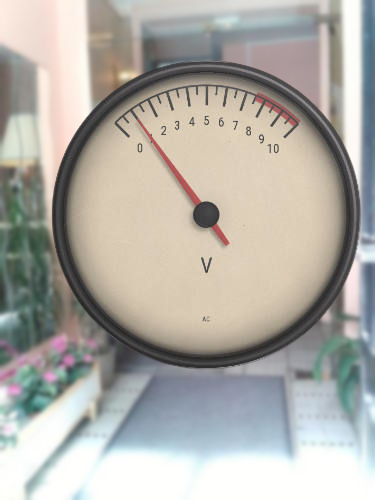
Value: 1 V
